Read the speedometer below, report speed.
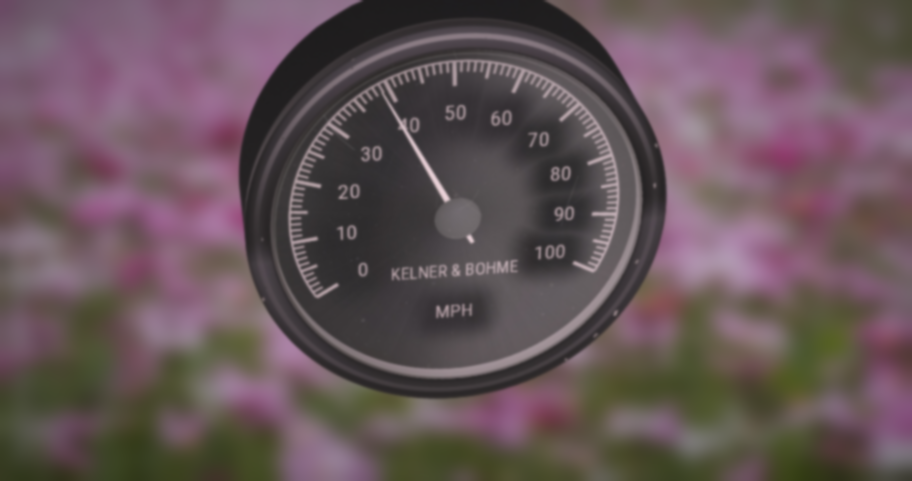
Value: 39 mph
